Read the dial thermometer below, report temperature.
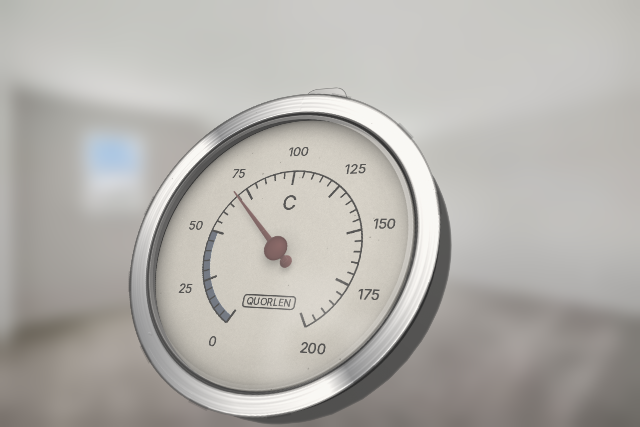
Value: 70 °C
